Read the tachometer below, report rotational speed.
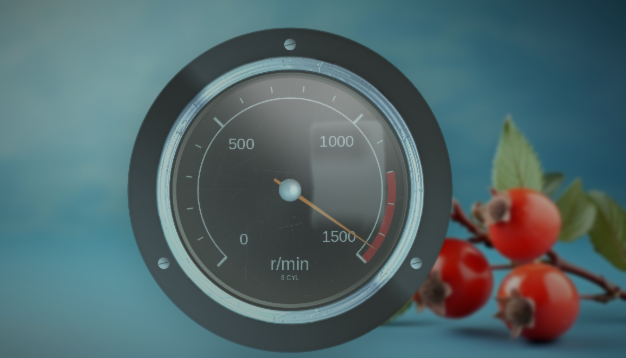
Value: 1450 rpm
